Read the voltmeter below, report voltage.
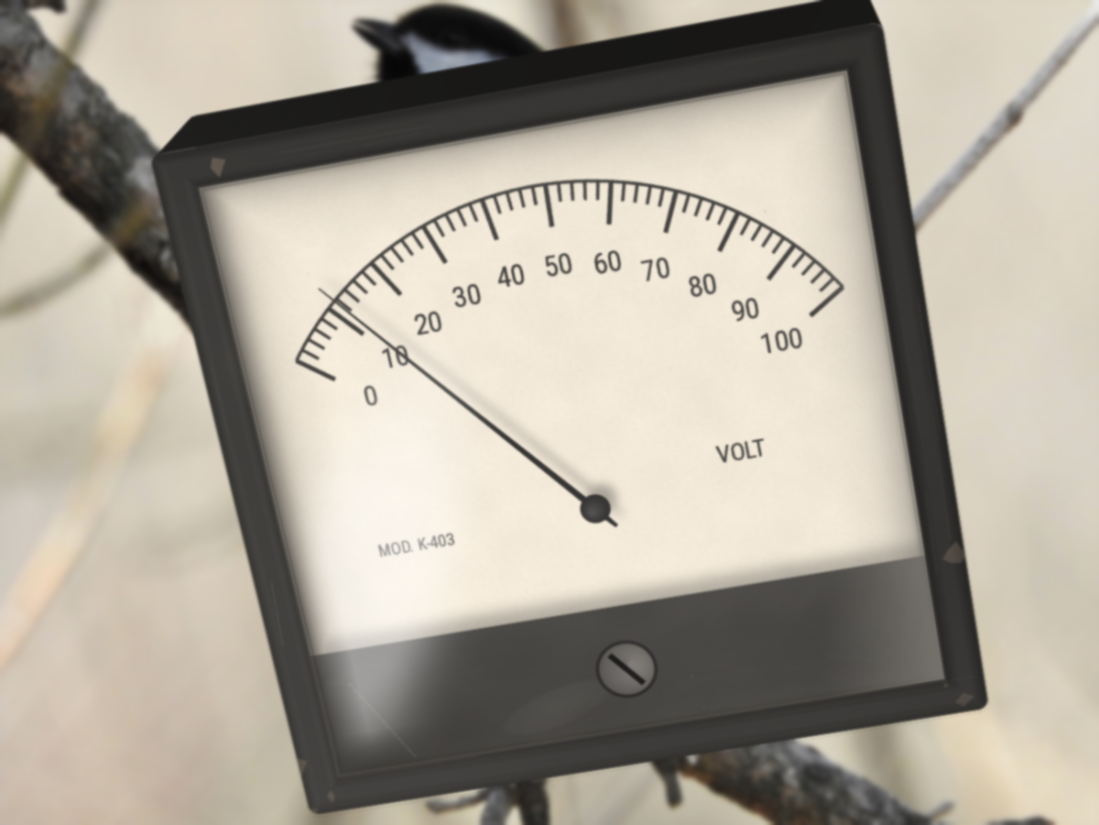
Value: 12 V
